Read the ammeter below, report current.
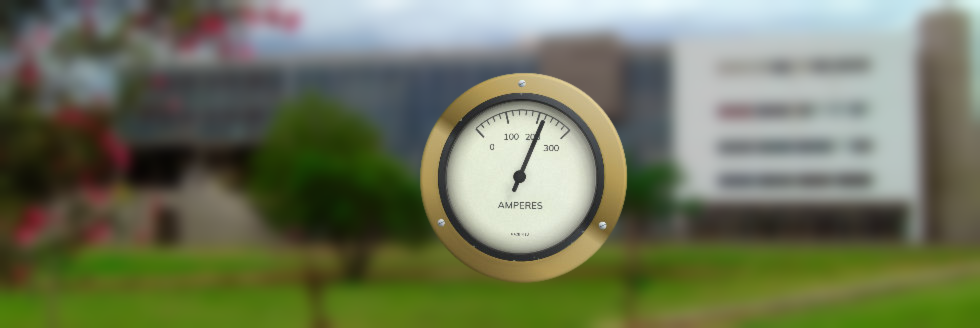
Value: 220 A
